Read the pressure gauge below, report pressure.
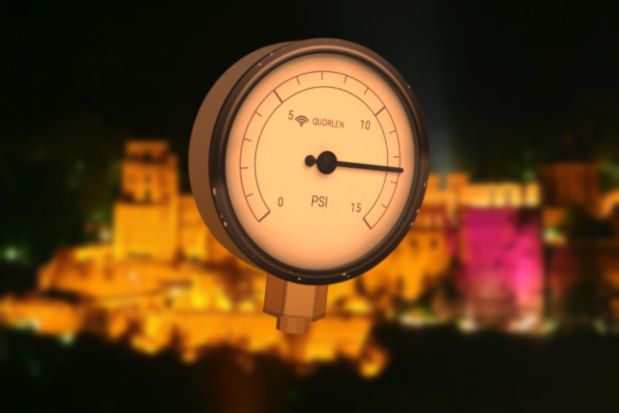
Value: 12.5 psi
